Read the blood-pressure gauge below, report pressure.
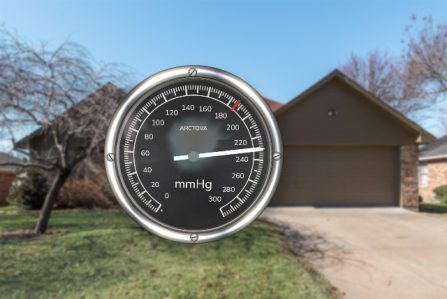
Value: 230 mmHg
